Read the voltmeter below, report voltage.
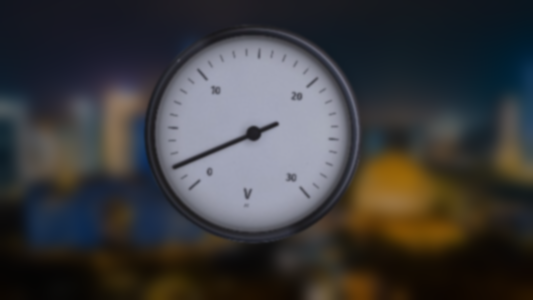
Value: 2 V
